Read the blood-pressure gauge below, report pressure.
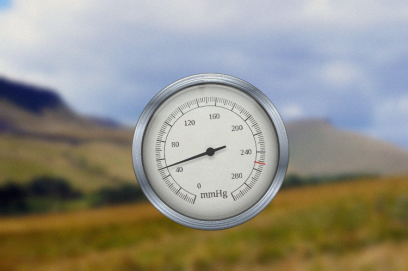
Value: 50 mmHg
